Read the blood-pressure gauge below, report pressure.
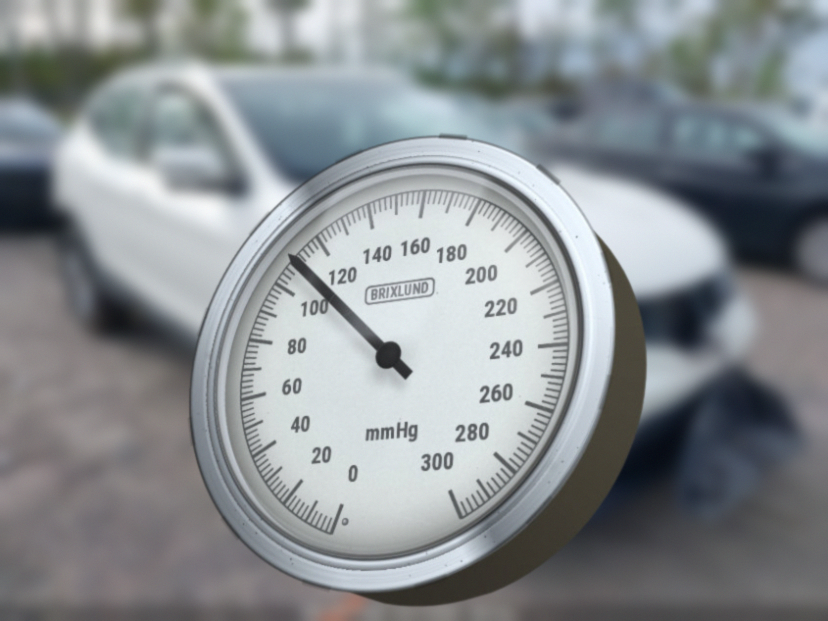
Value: 110 mmHg
